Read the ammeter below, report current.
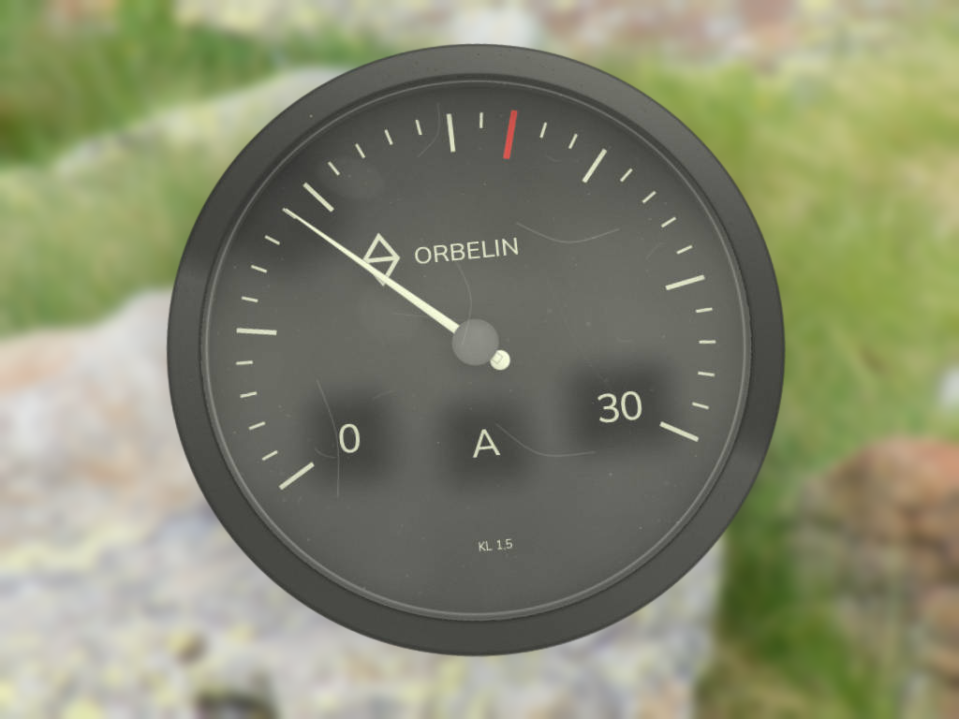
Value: 9 A
